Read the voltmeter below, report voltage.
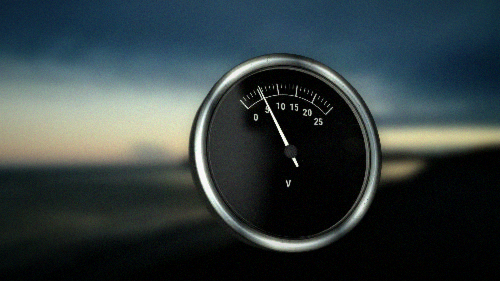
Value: 5 V
